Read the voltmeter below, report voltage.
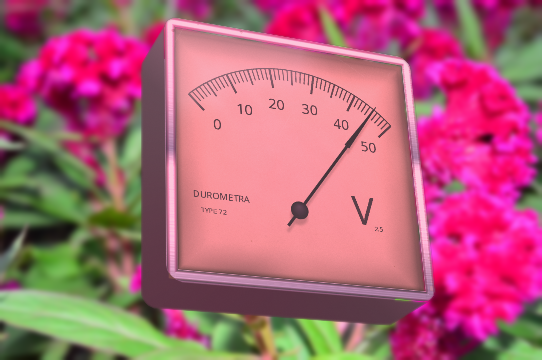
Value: 45 V
